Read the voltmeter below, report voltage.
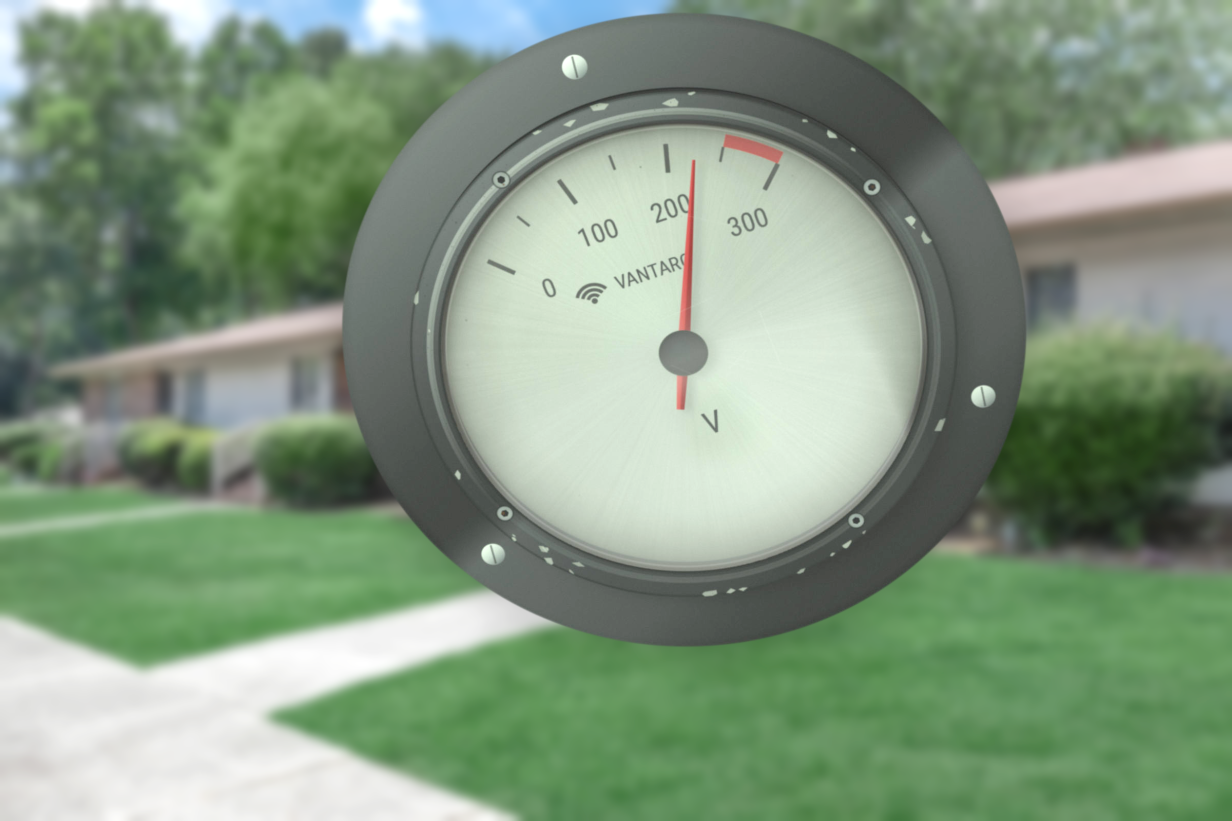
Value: 225 V
